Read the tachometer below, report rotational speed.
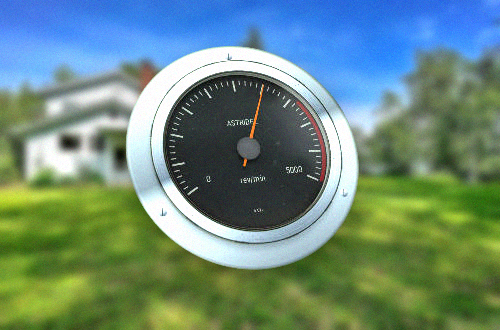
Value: 3000 rpm
